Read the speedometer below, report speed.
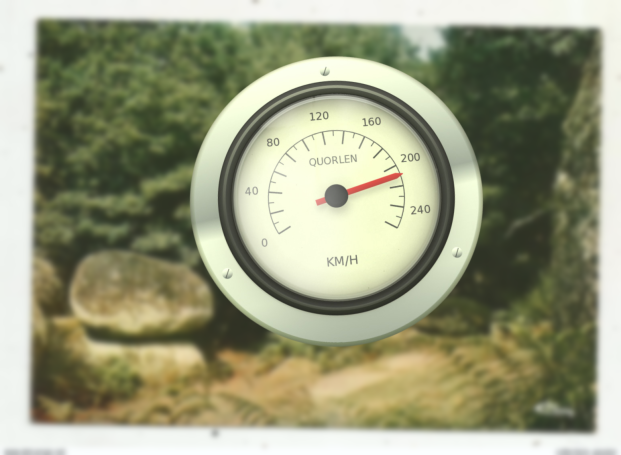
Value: 210 km/h
